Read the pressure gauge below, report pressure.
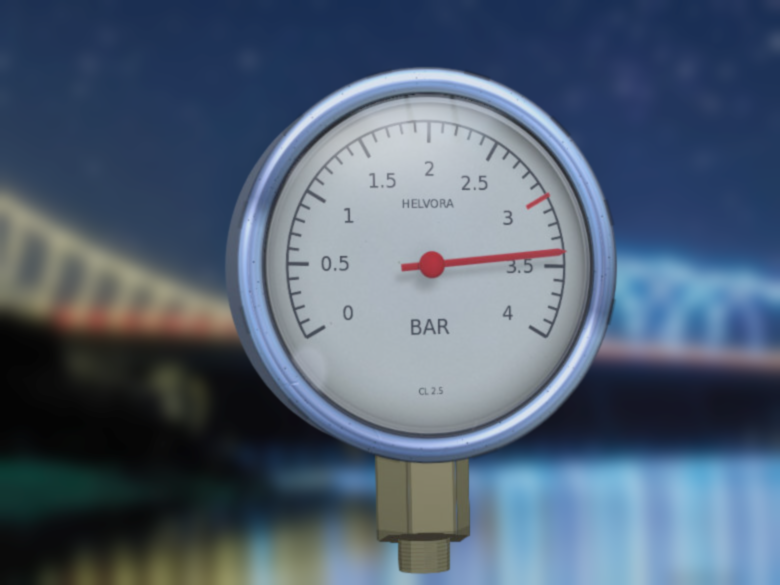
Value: 3.4 bar
